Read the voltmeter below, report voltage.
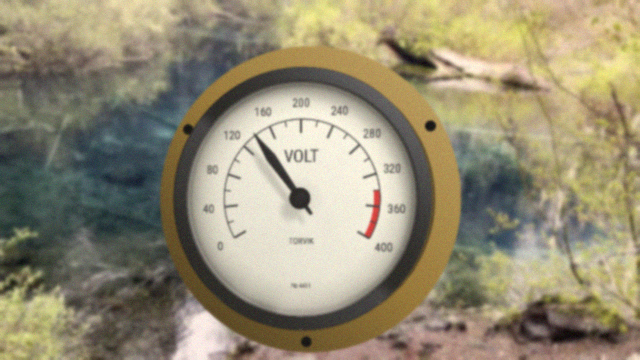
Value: 140 V
